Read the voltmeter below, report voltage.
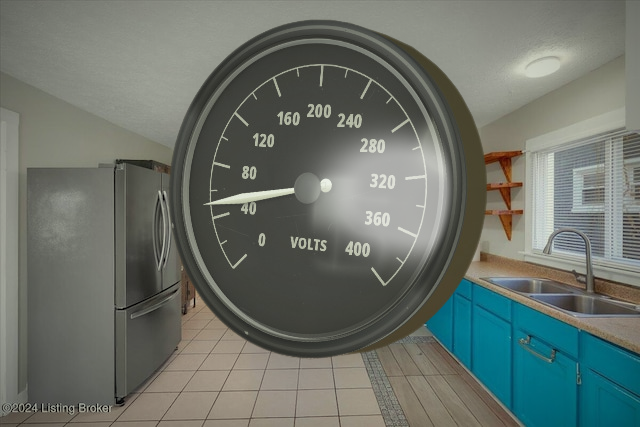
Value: 50 V
